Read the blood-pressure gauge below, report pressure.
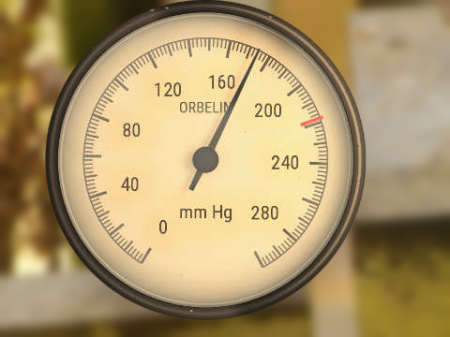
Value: 174 mmHg
